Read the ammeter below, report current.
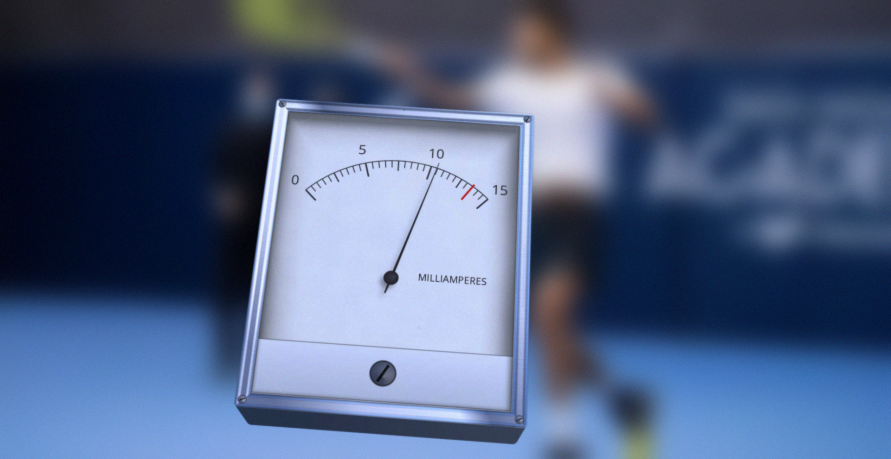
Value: 10.5 mA
